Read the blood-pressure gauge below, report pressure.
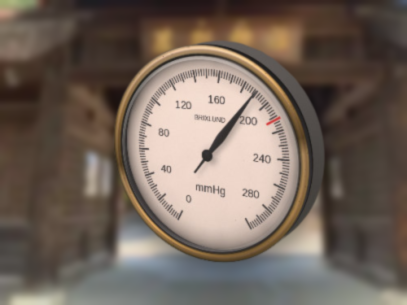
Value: 190 mmHg
